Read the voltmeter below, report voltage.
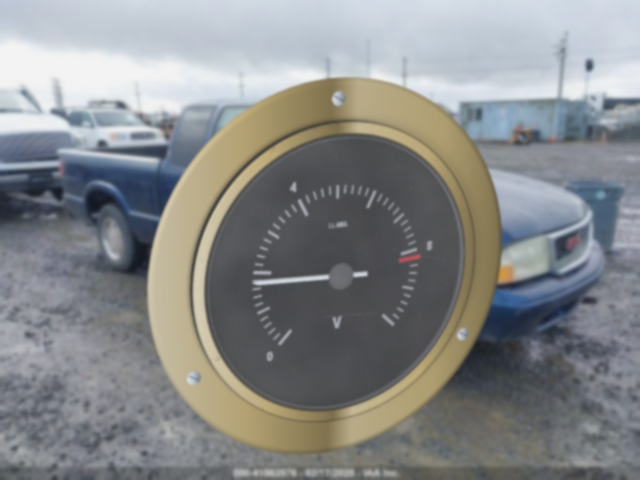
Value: 1.8 V
